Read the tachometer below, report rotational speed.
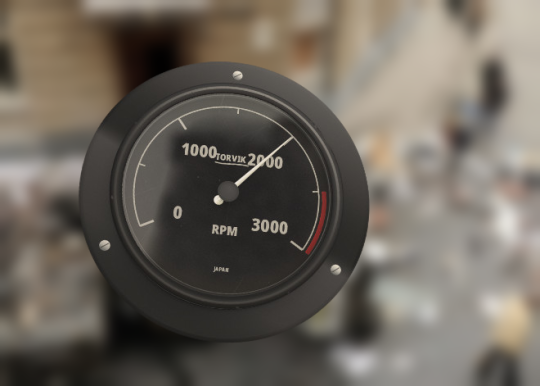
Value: 2000 rpm
